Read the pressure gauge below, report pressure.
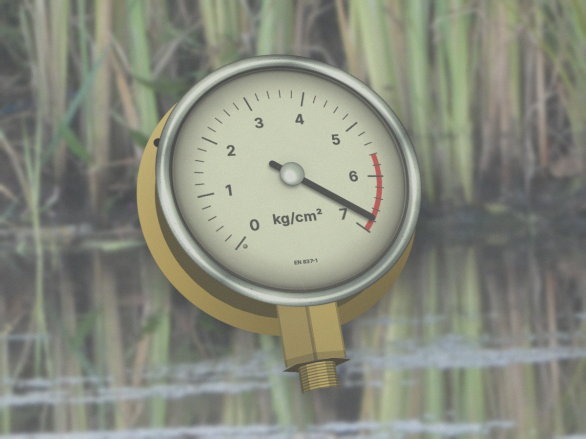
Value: 6.8 kg/cm²
